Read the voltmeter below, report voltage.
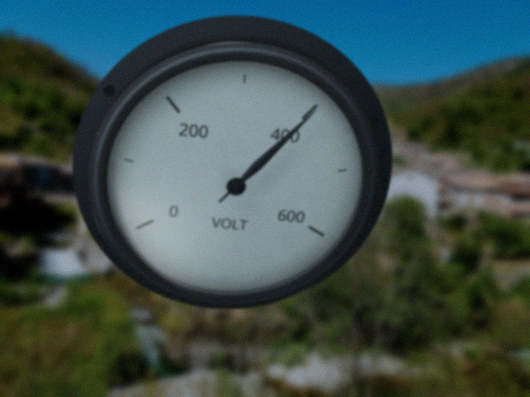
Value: 400 V
